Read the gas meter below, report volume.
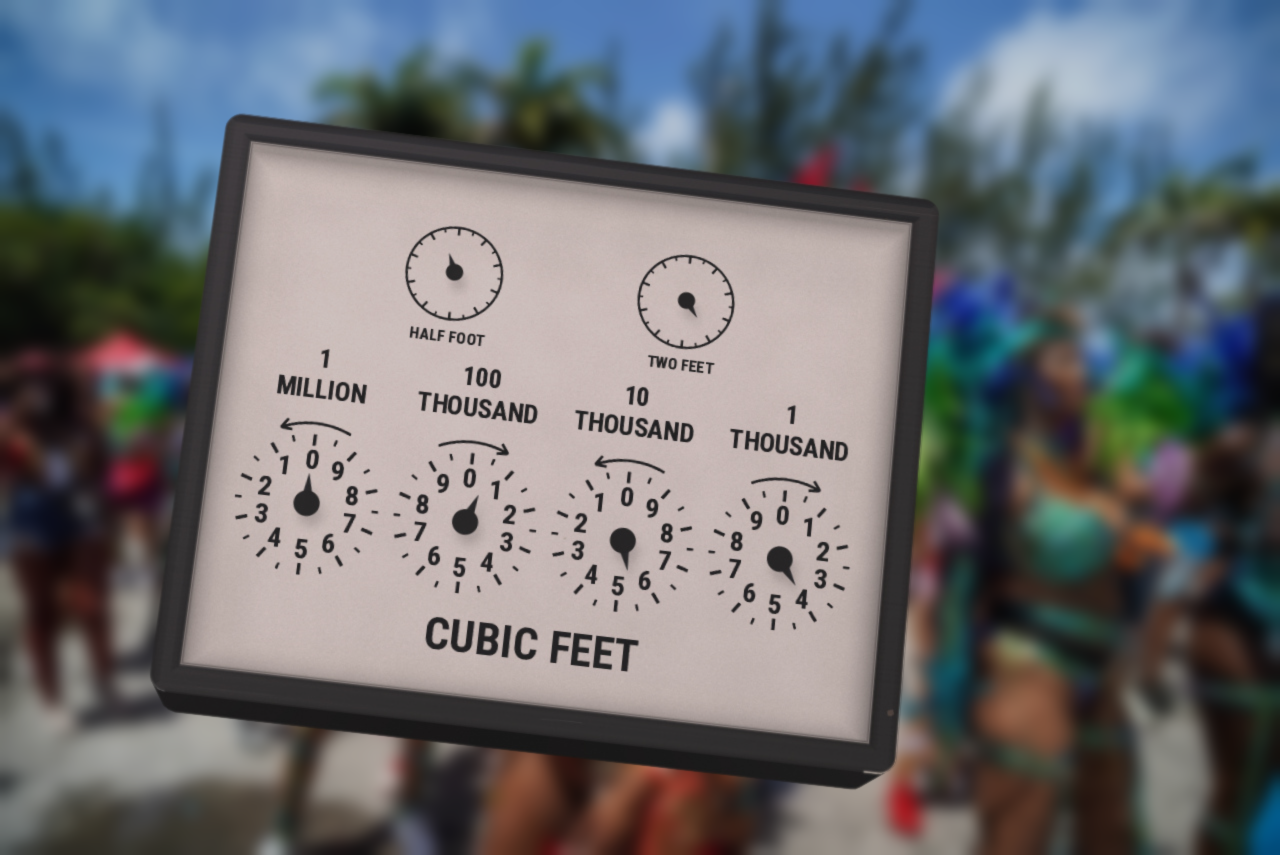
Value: 5400 ft³
